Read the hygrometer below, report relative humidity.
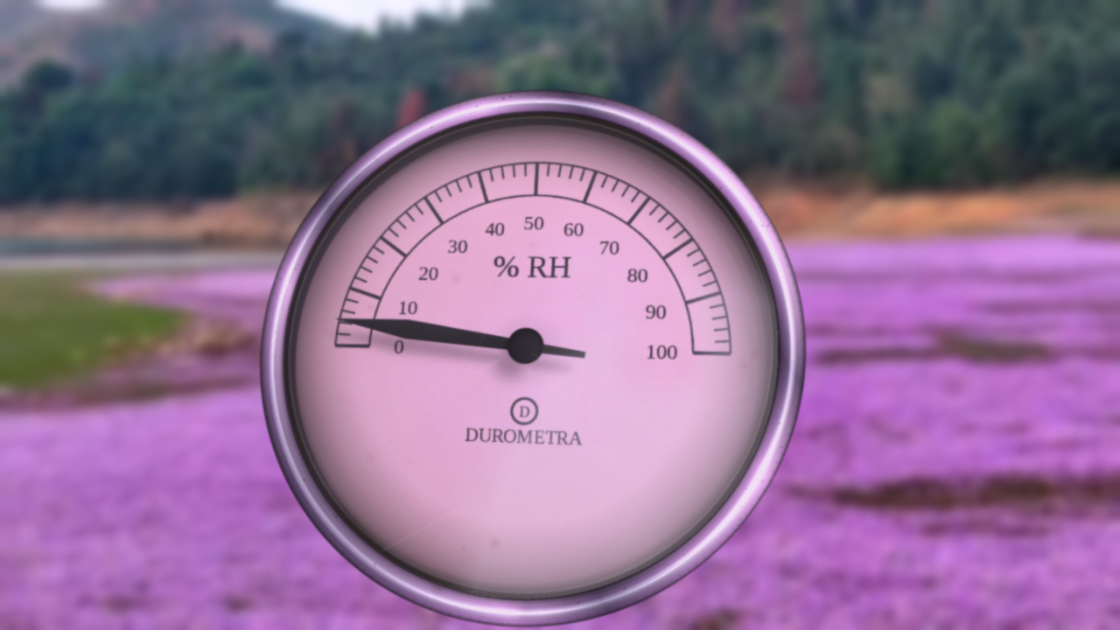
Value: 4 %
